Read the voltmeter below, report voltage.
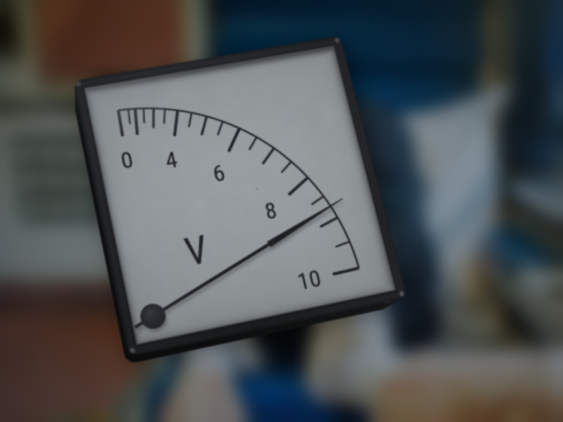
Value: 8.75 V
